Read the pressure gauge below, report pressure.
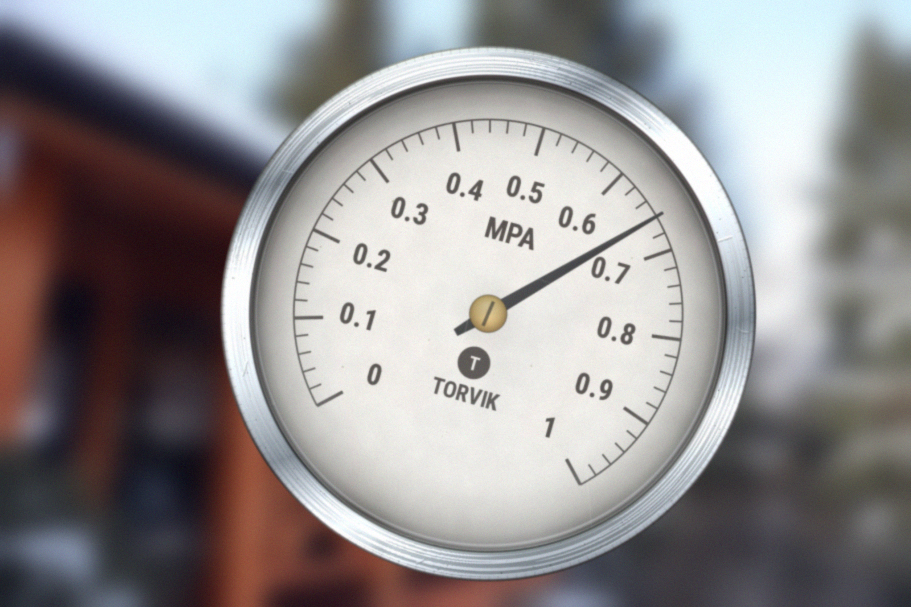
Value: 0.66 MPa
